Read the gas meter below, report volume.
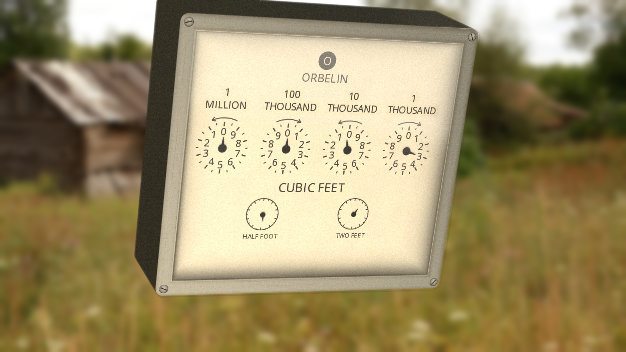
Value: 300 ft³
